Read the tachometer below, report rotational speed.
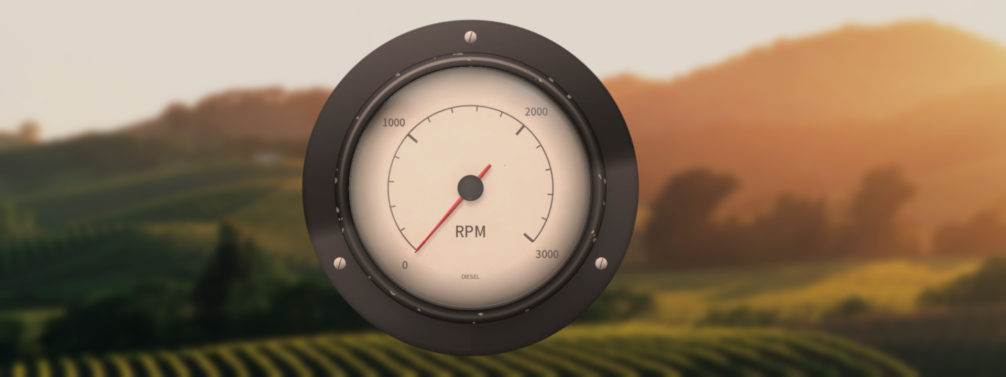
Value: 0 rpm
